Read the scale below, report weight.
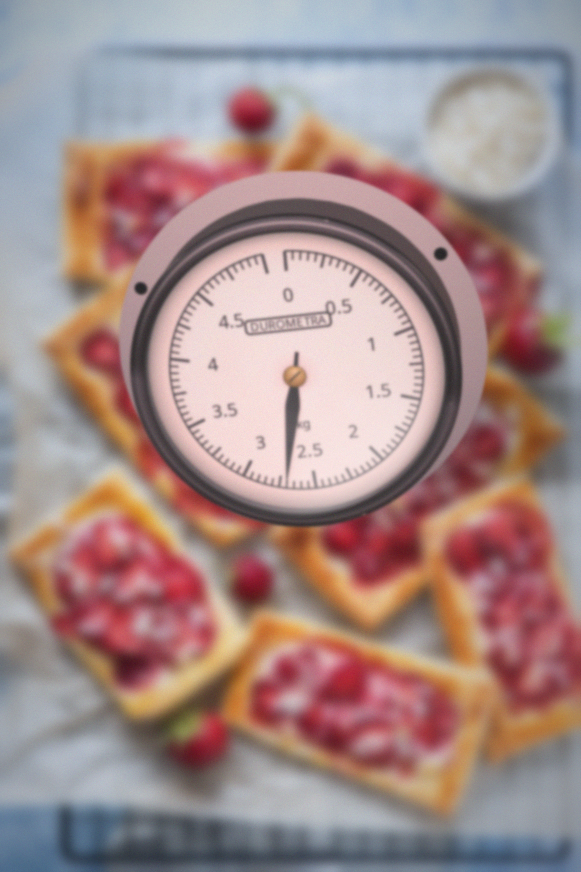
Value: 2.7 kg
